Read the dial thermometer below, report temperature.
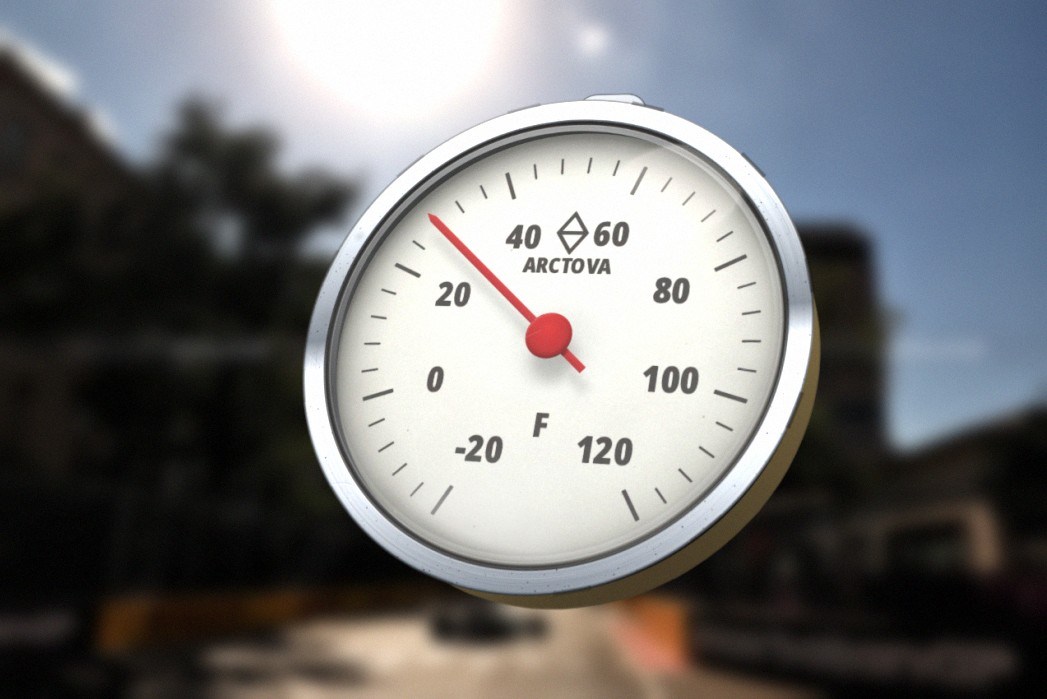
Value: 28 °F
